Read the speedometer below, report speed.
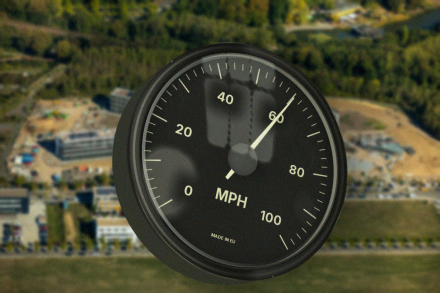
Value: 60 mph
